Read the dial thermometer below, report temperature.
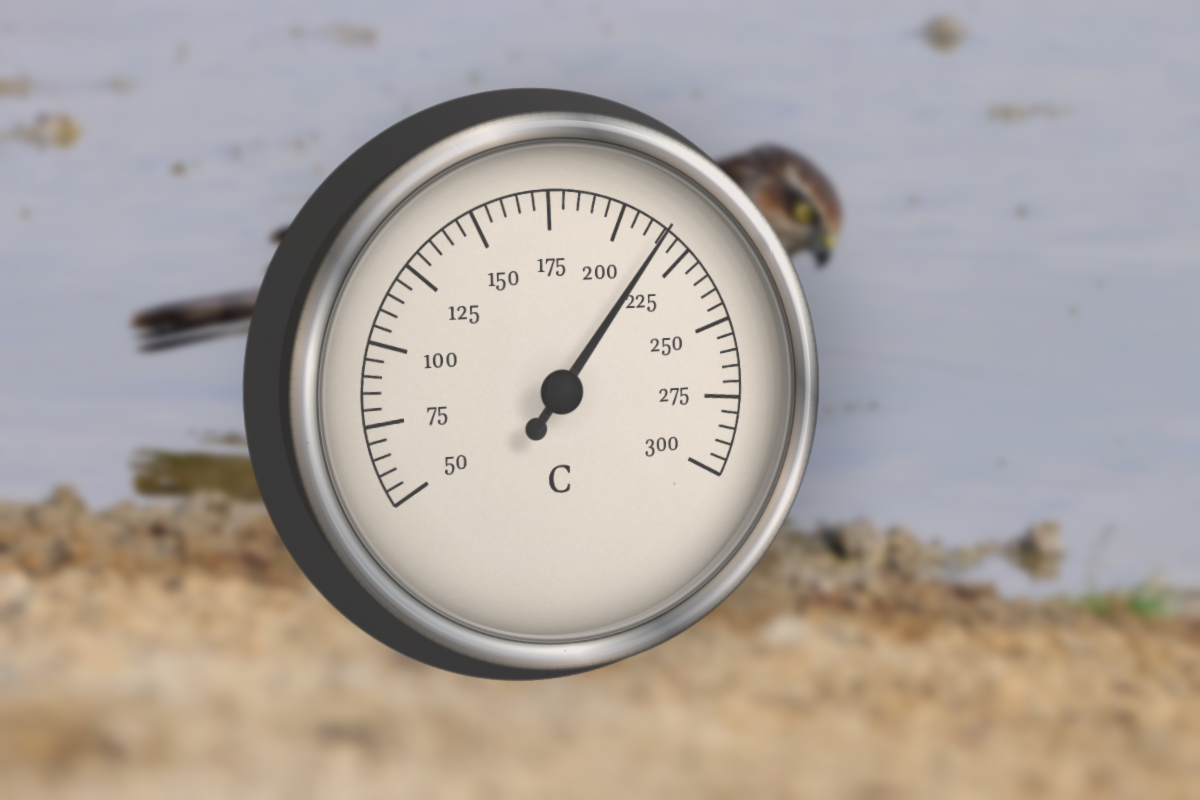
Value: 215 °C
